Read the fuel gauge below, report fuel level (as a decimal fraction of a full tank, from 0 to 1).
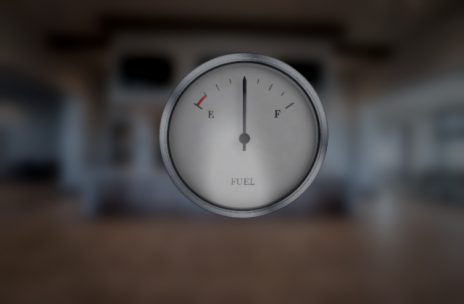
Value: 0.5
